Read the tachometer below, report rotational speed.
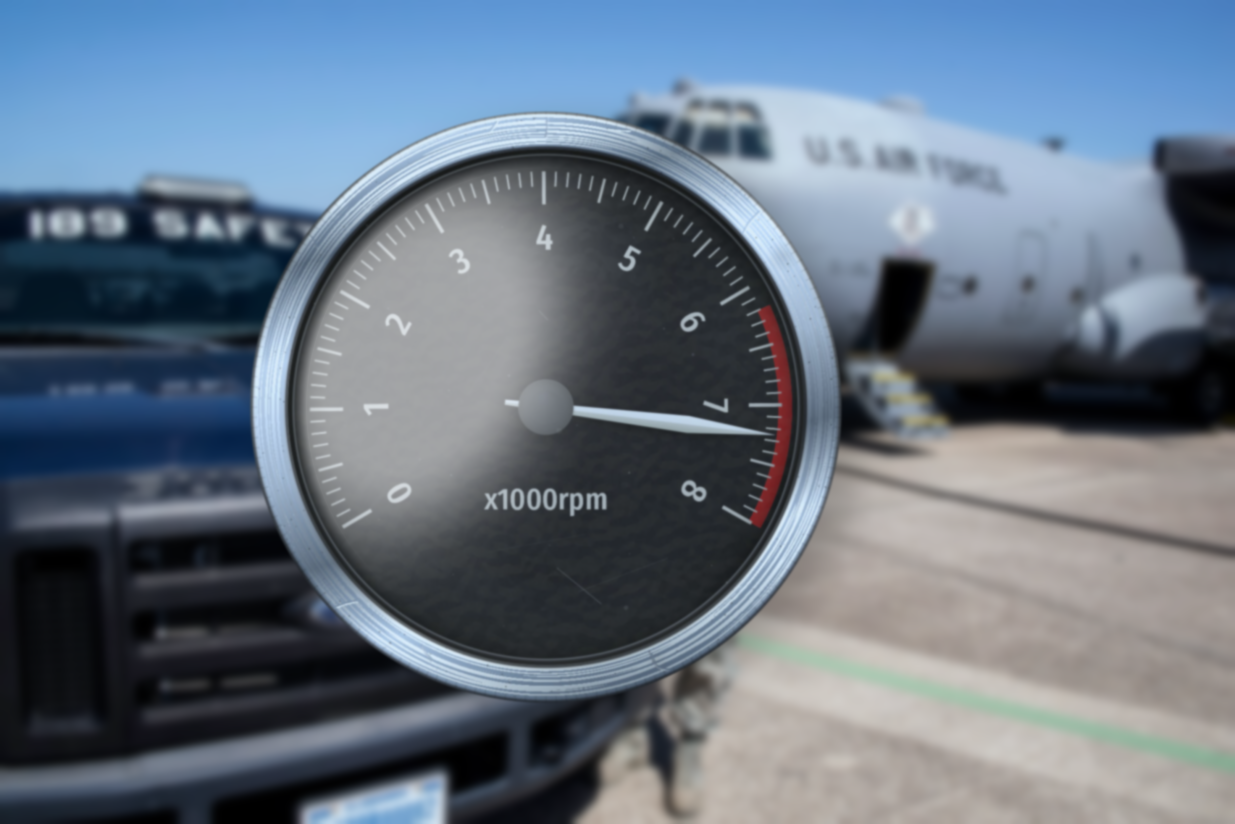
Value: 7250 rpm
